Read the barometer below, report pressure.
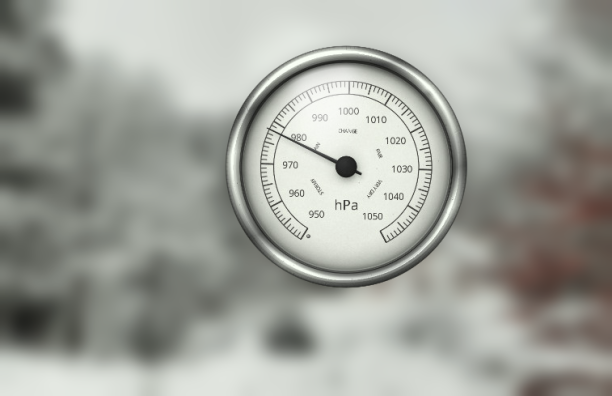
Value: 978 hPa
